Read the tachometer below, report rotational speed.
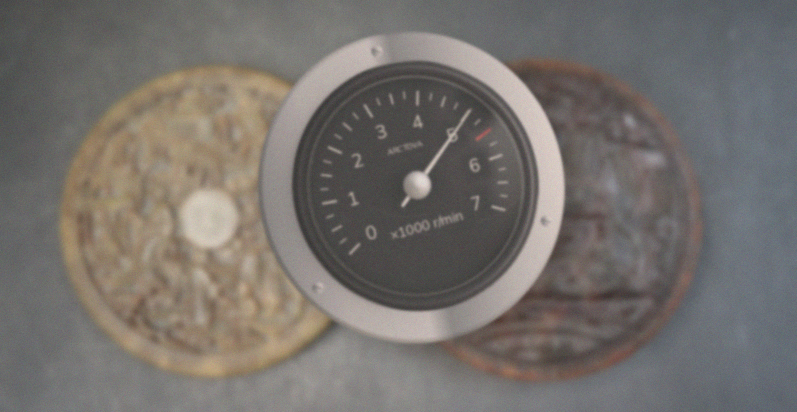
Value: 5000 rpm
